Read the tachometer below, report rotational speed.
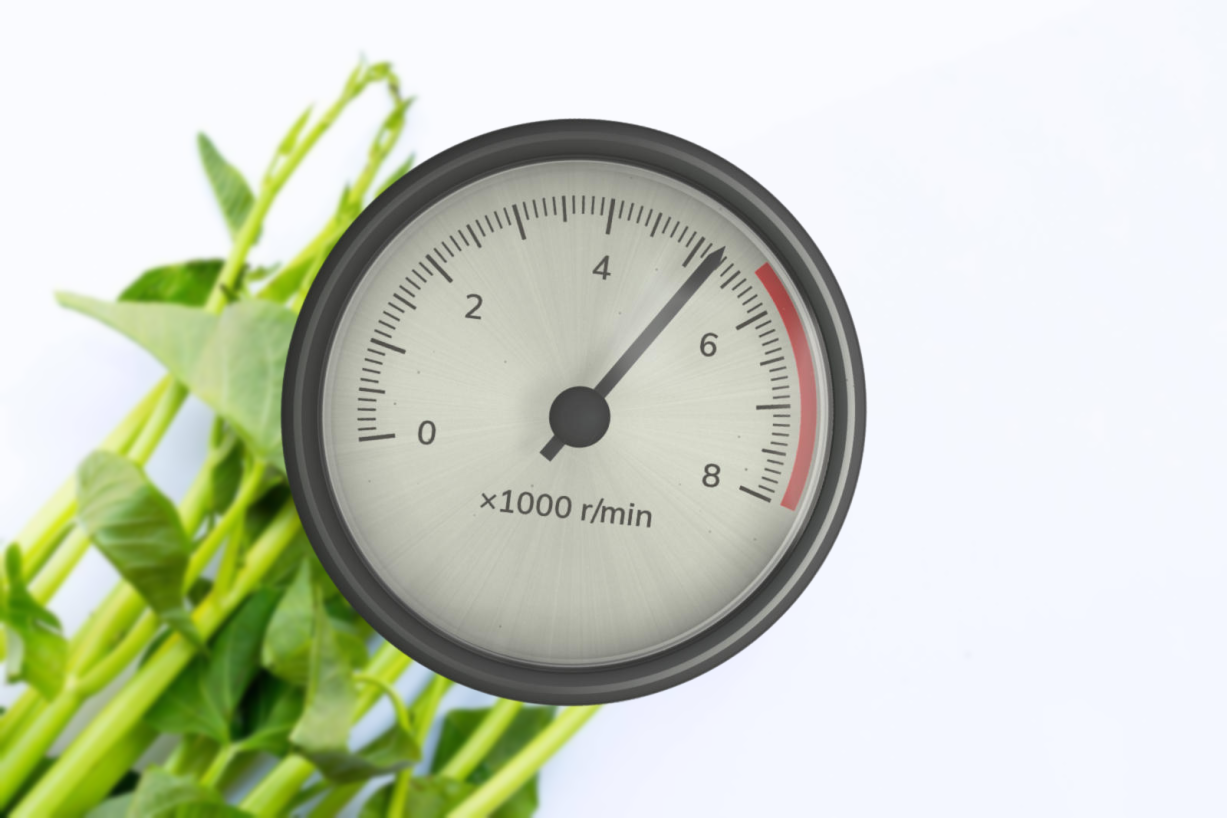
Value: 5200 rpm
